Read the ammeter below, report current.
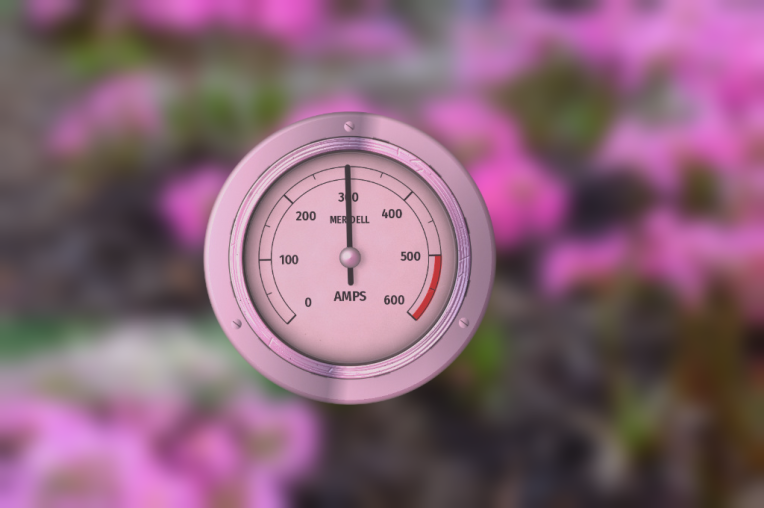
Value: 300 A
